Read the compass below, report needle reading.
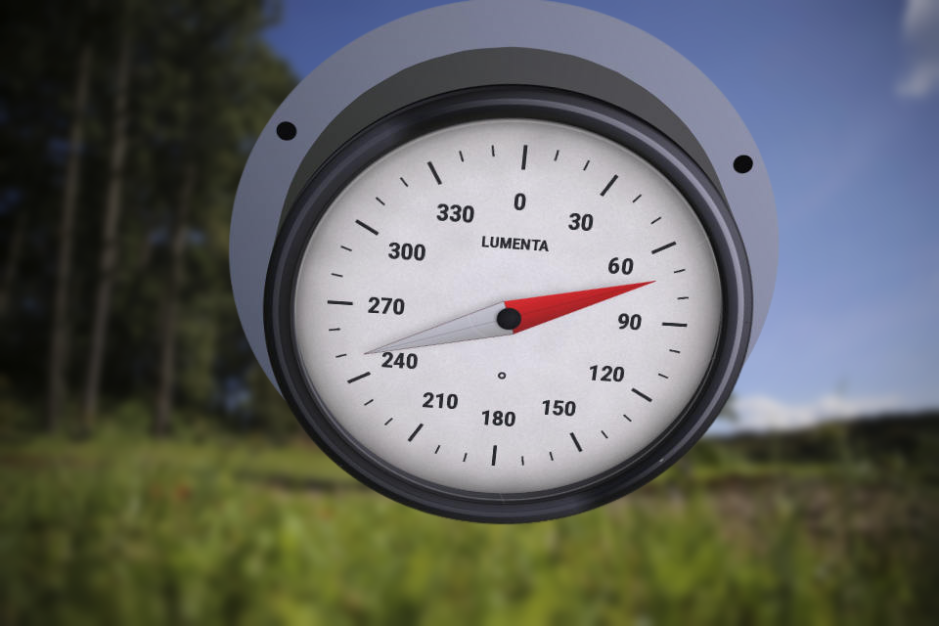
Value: 70 °
